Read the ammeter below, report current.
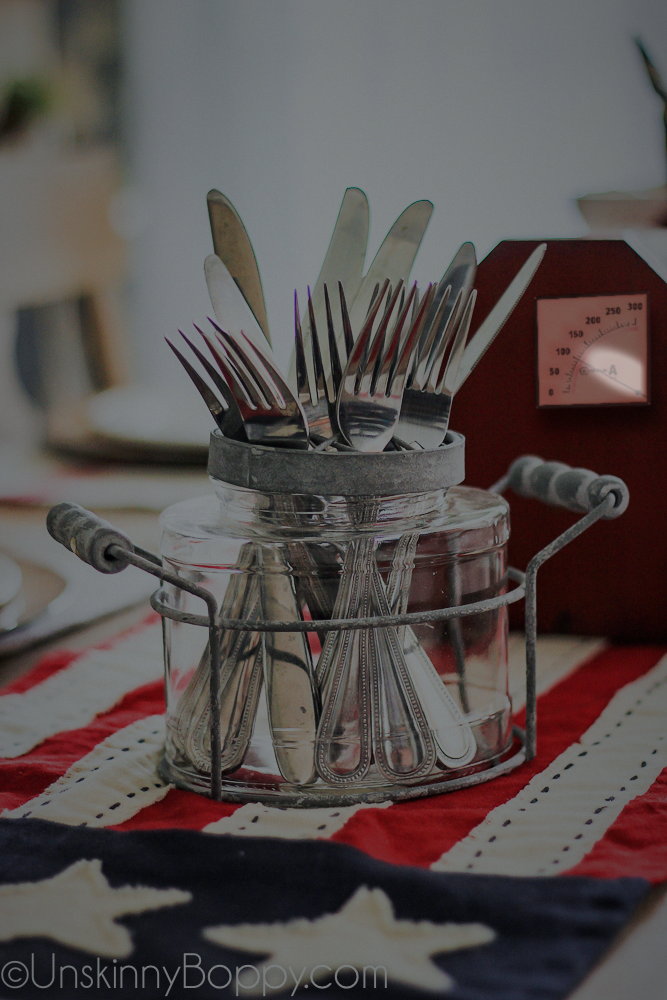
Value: 100 A
